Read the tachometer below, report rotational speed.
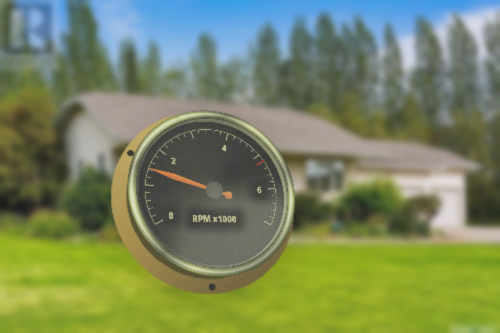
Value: 1400 rpm
